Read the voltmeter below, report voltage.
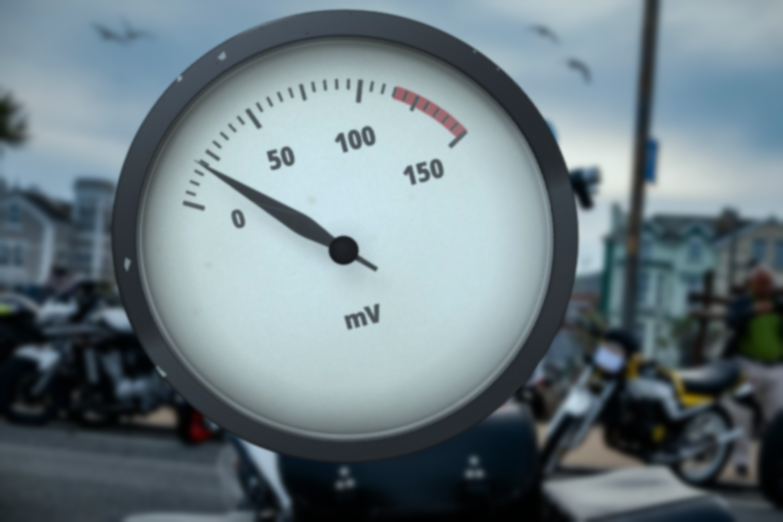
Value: 20 mV
